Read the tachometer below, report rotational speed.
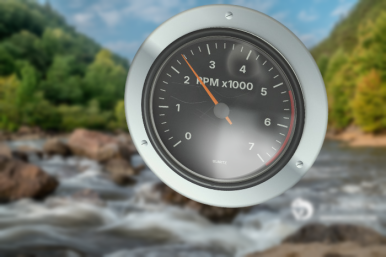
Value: 2400 rpm
